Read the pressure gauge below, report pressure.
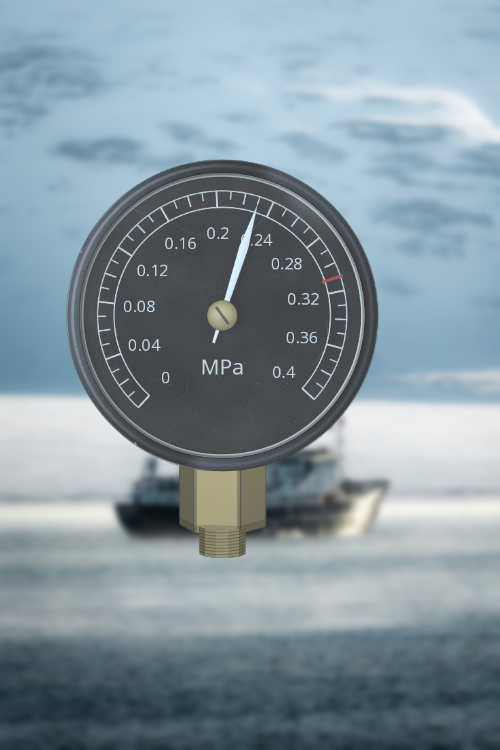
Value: 0.23 MPa
